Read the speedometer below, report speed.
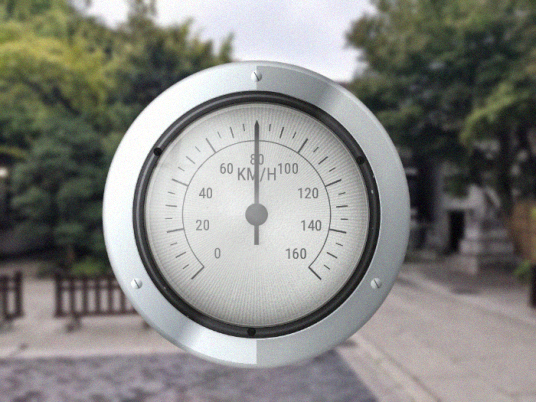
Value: 80 km/h
